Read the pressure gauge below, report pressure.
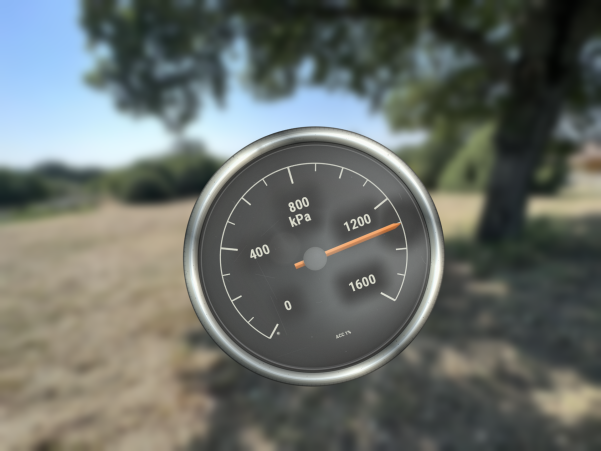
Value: 1300 kPa
